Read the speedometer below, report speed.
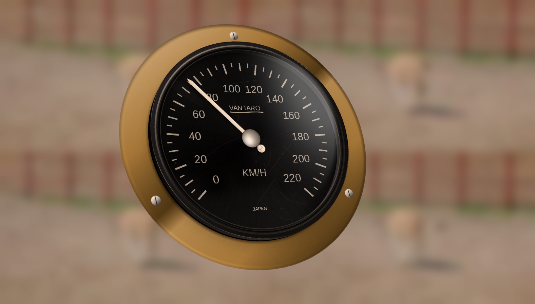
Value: 75 km/h
